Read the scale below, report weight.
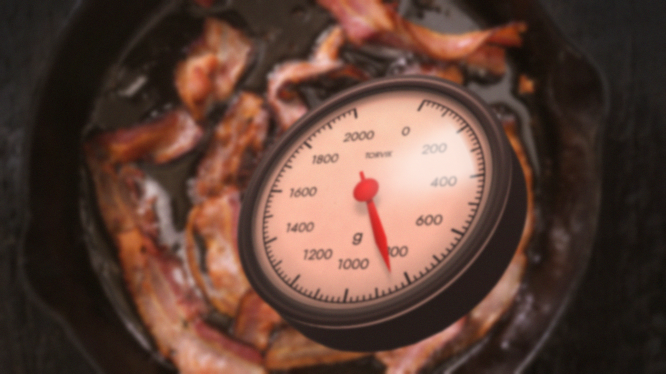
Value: 840 g
